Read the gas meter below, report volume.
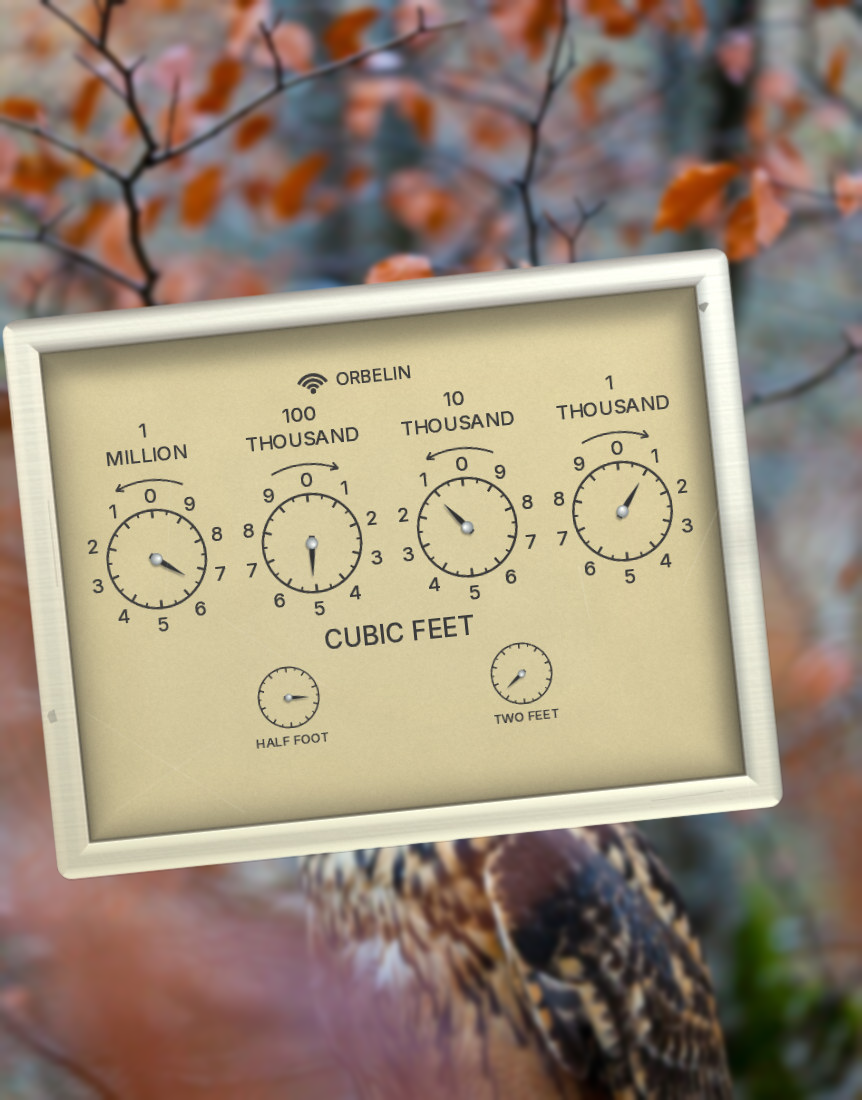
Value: 651100 ft³
